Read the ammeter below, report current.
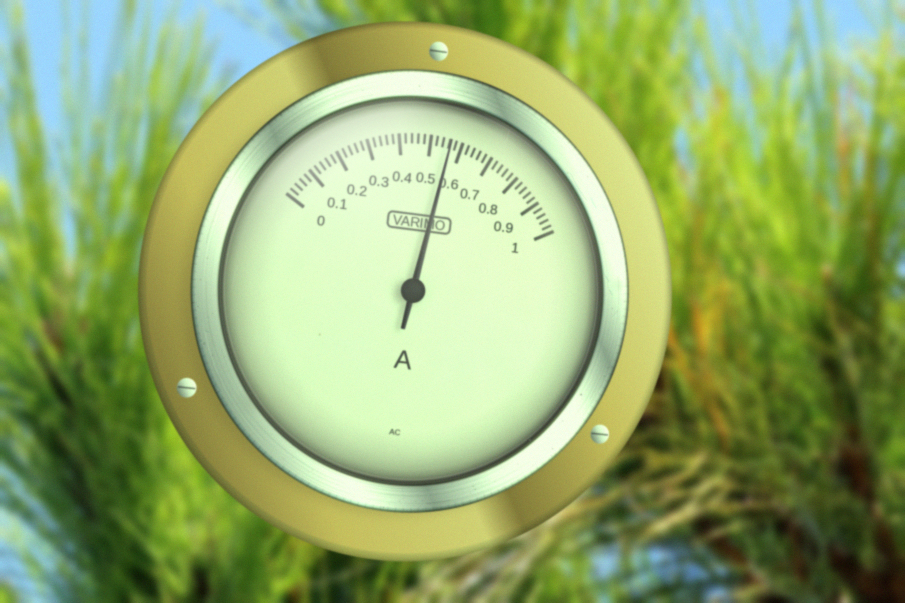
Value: 0.56 A
